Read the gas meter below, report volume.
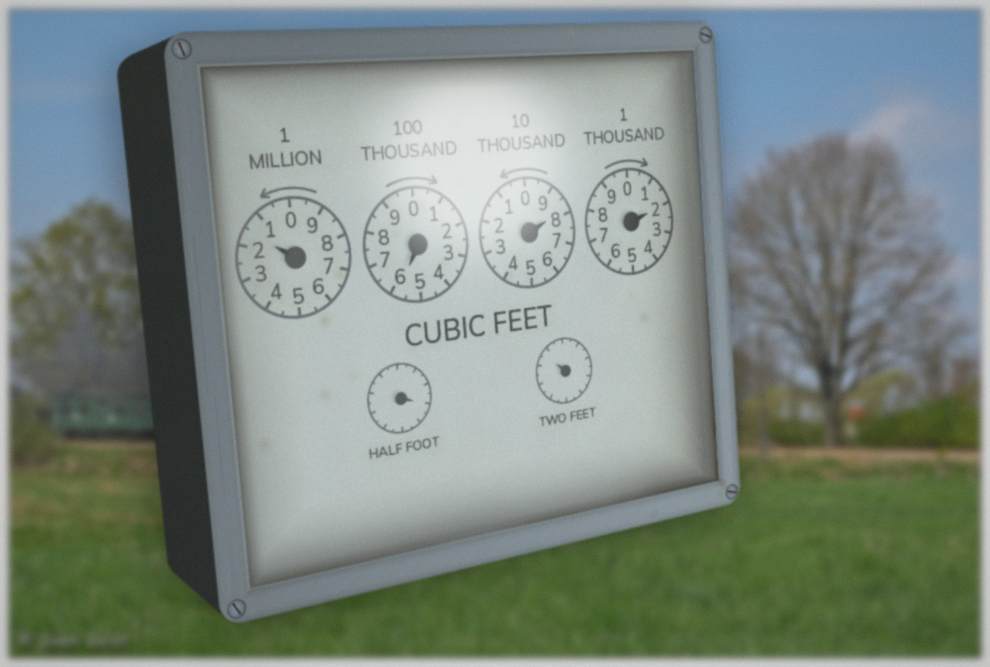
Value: 158200 ft³
